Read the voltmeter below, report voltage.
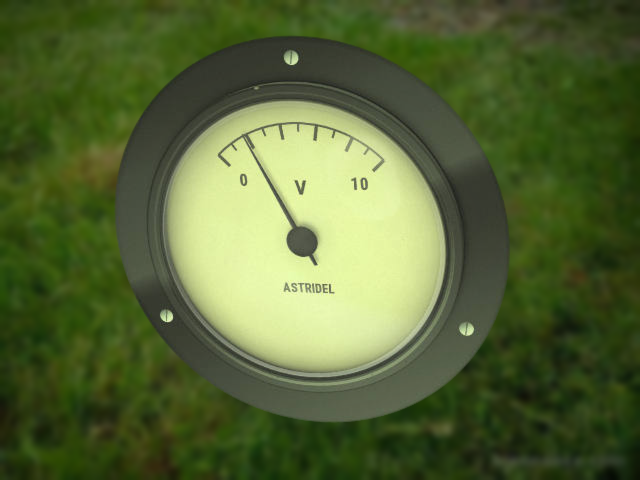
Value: 2 V
